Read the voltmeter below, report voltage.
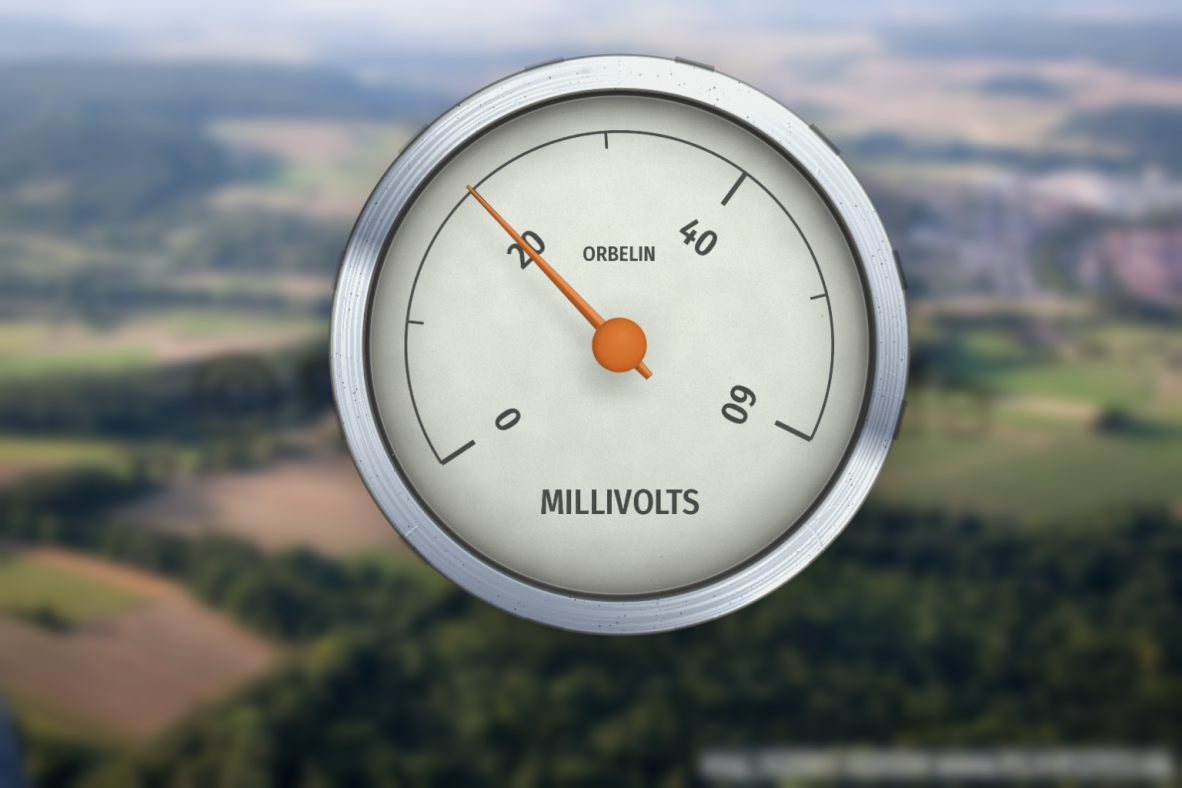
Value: 20 mV
